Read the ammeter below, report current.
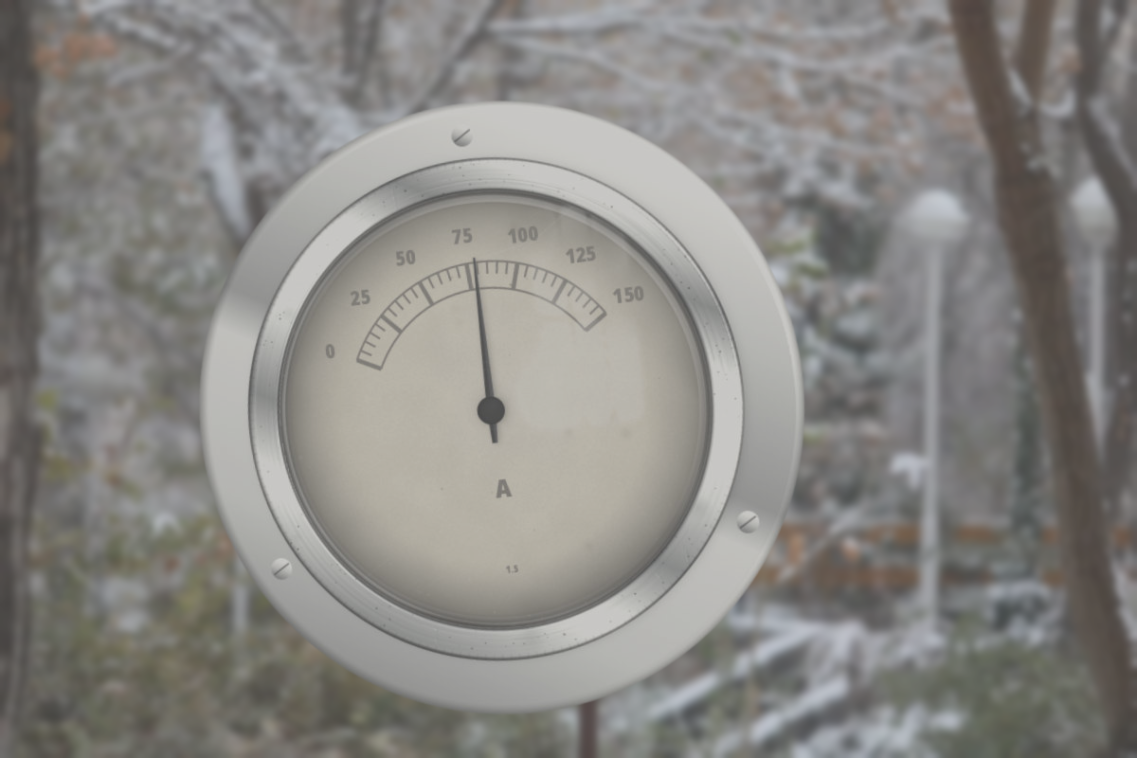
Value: 80 A
